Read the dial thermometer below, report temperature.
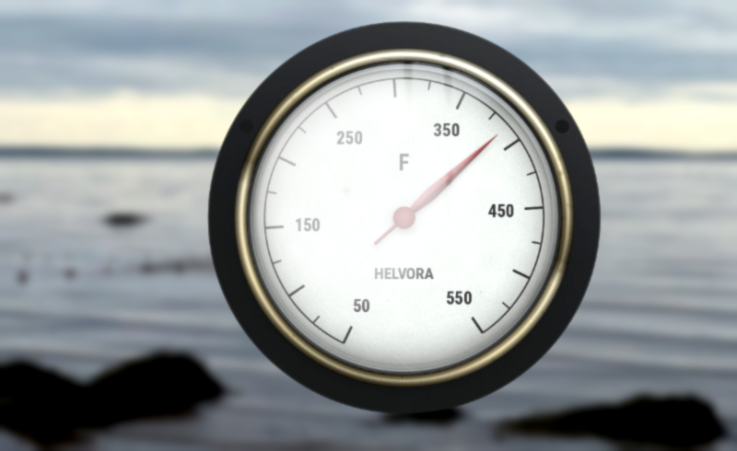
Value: 387.5 °F
